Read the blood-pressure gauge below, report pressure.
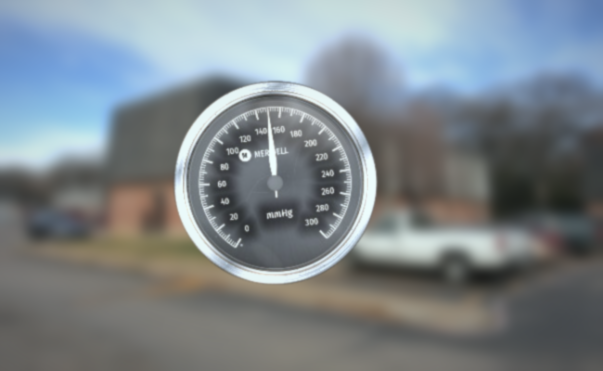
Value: 150 mmHg
